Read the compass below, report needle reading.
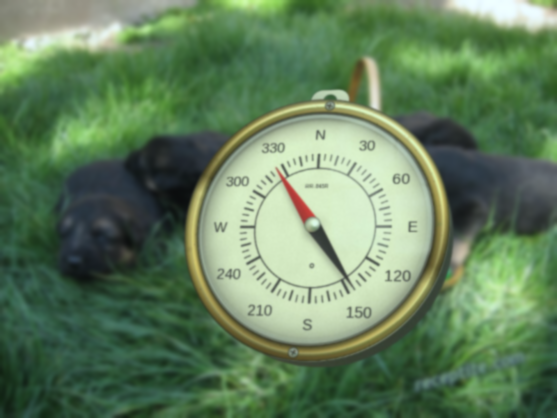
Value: 325 °
